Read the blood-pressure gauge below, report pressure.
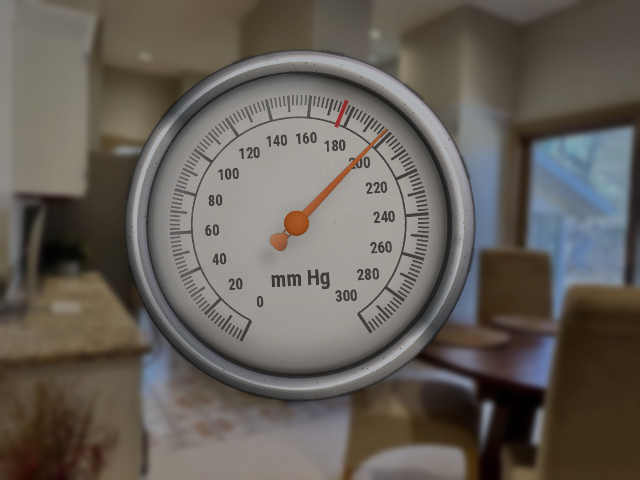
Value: 198 mmHg
